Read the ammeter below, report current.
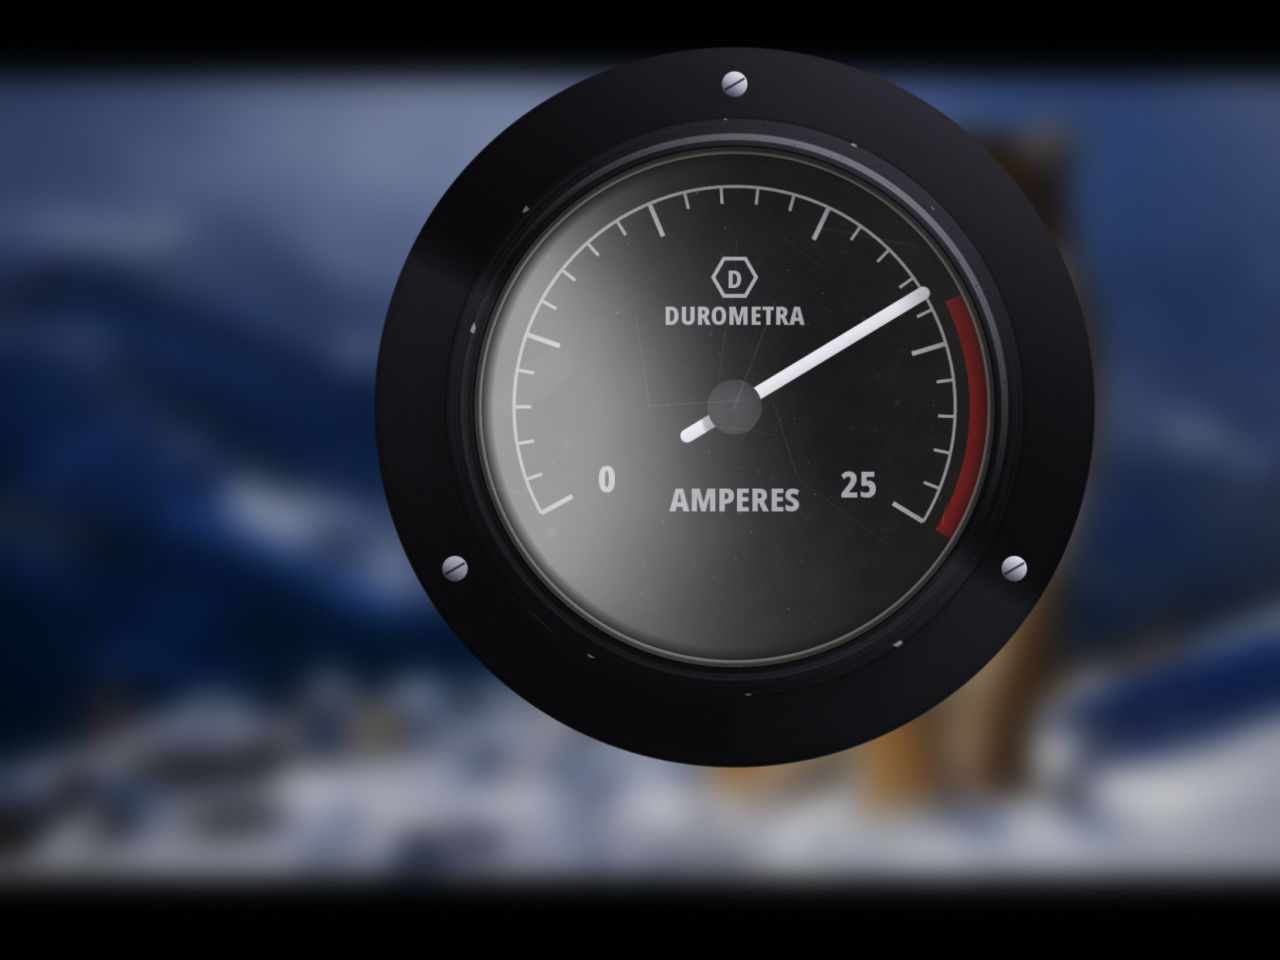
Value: 18.5 A
